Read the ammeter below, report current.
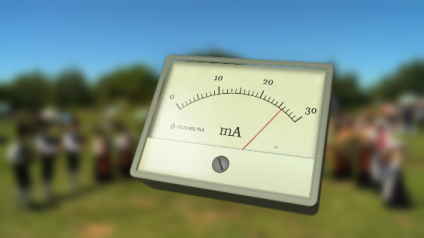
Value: 26 mA
